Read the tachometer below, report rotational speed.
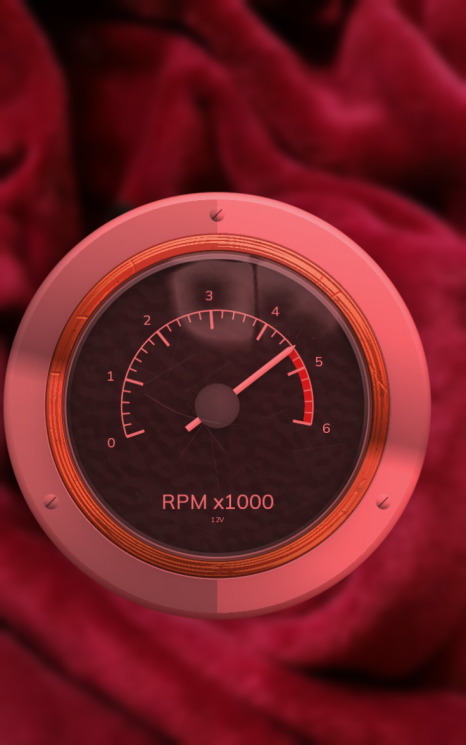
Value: 4600 rpm
